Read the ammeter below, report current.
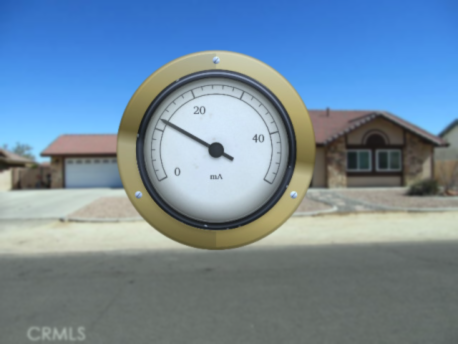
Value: 12 mA
